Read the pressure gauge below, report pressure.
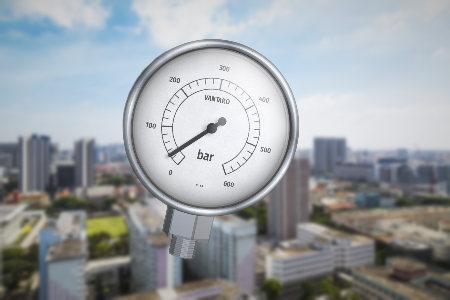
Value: 30 bar
